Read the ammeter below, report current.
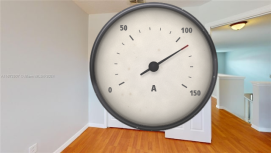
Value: 110 A
